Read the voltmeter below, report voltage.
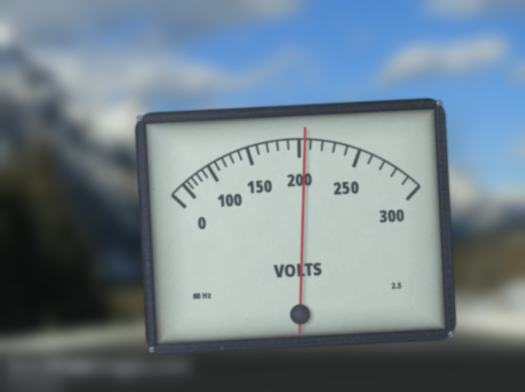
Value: 205 V
